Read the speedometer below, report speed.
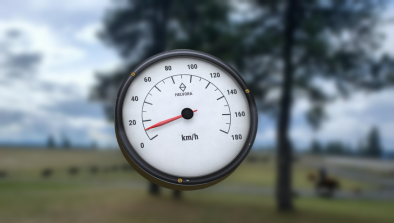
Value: 10 km/h
